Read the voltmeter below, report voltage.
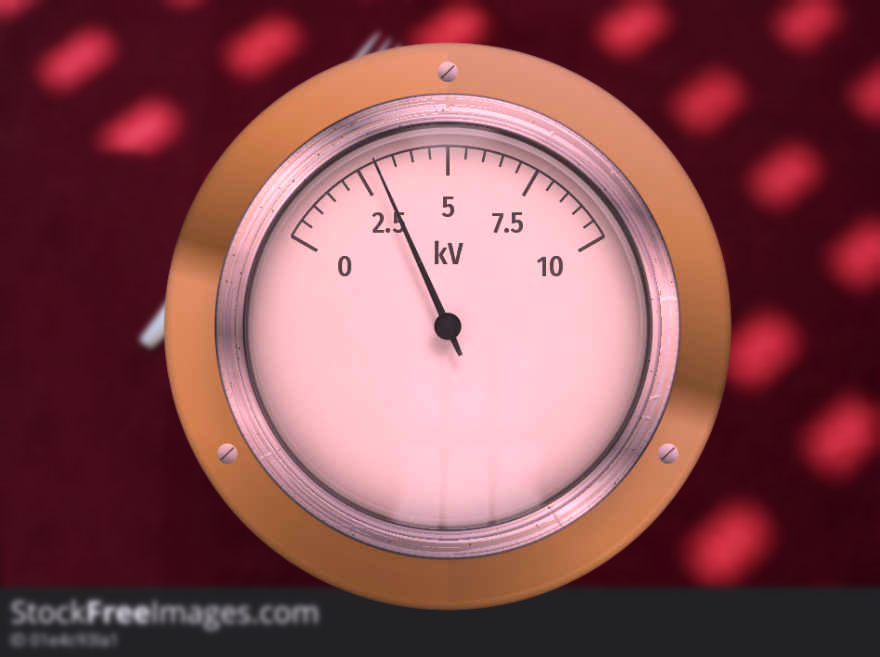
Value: 3 kV
